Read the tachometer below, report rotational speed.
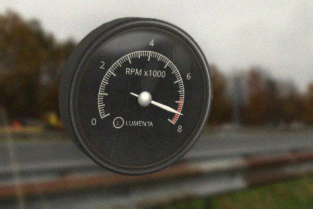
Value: 7500 rpm
